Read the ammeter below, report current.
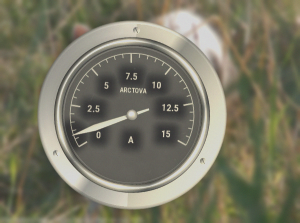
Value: 0.75 A
